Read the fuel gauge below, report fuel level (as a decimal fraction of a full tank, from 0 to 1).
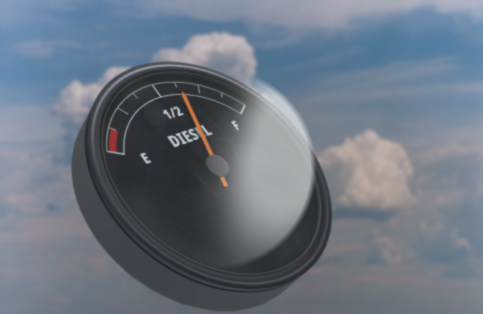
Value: 0.625
